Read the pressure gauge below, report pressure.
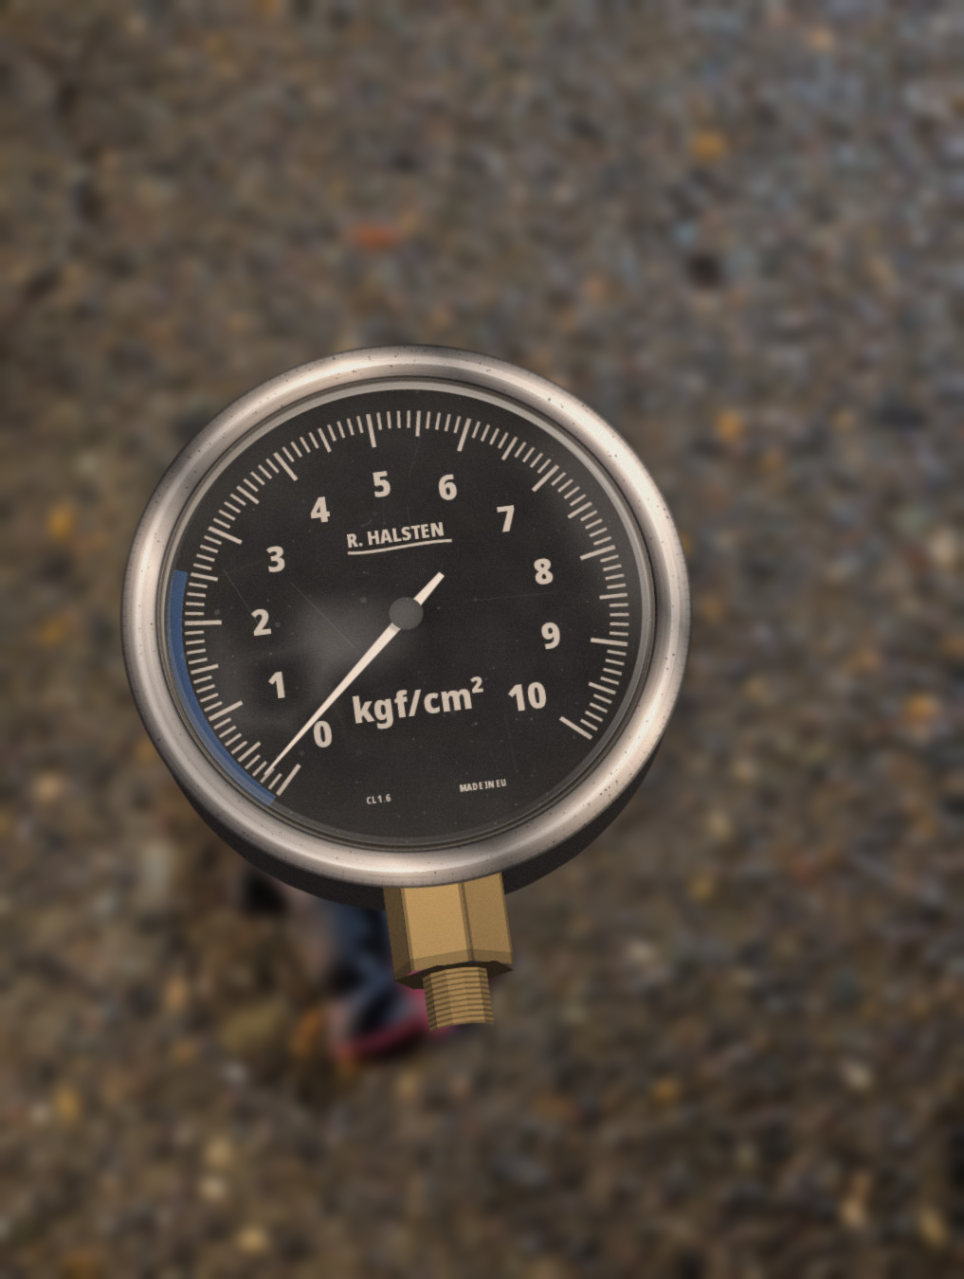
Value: 0.2 kg/cm²
